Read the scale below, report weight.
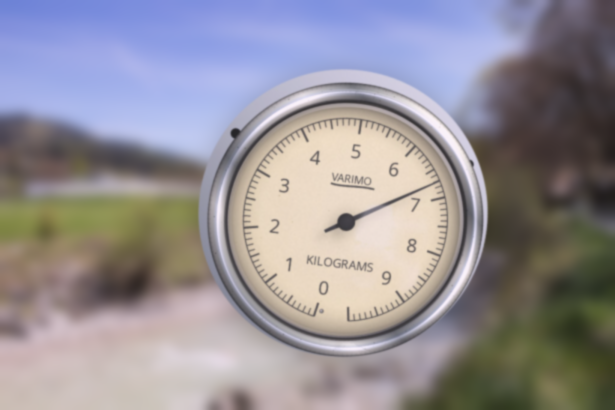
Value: 6.7 kg
